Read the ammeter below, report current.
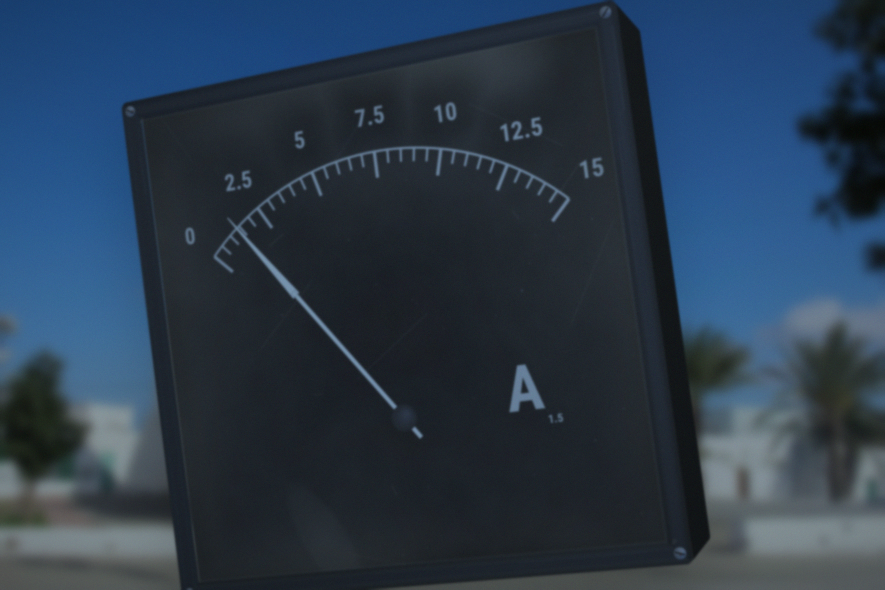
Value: 1.5 A
